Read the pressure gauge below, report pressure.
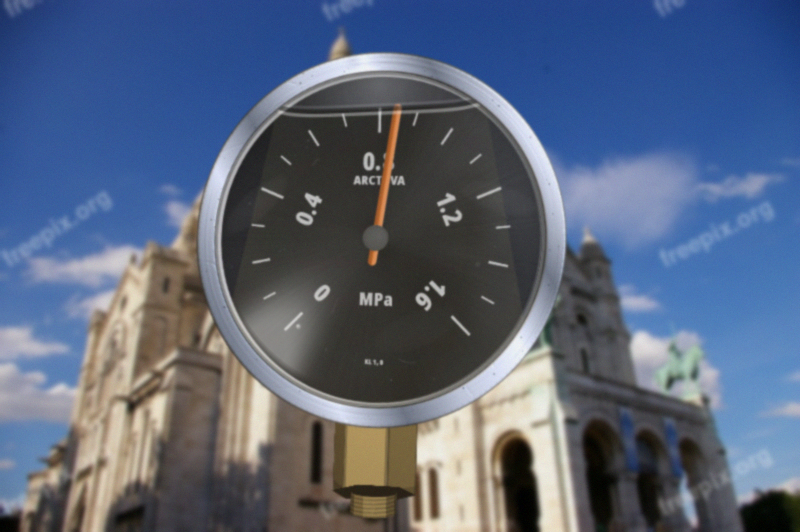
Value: 0.85 MPa
